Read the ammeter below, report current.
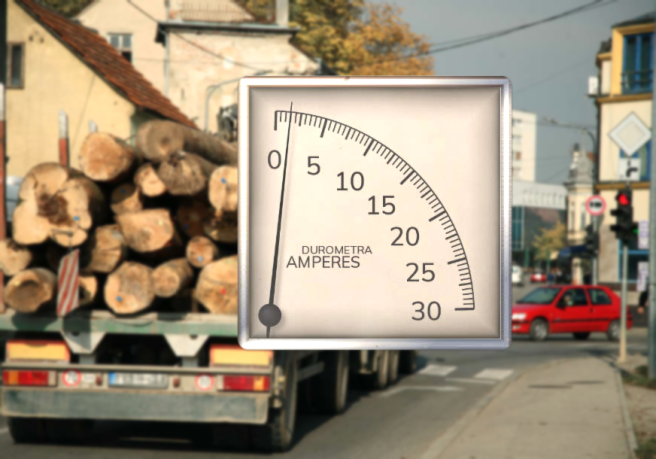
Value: 1.5 A
